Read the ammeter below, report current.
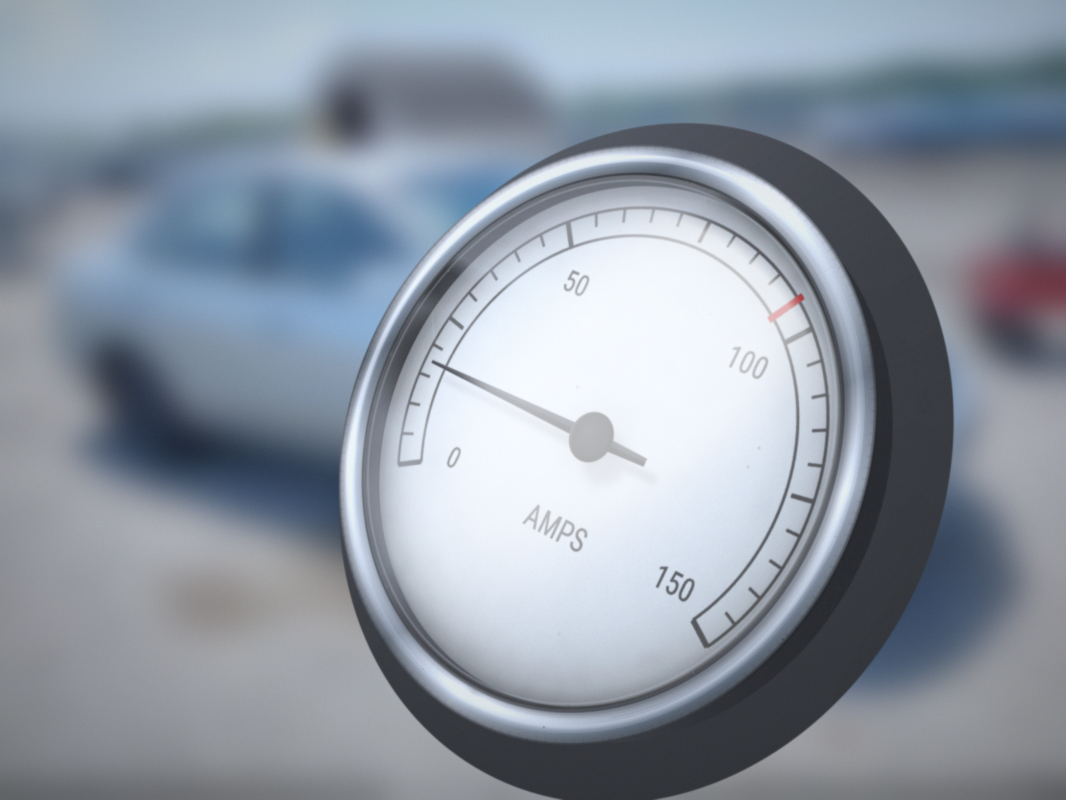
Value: 17.5 A
